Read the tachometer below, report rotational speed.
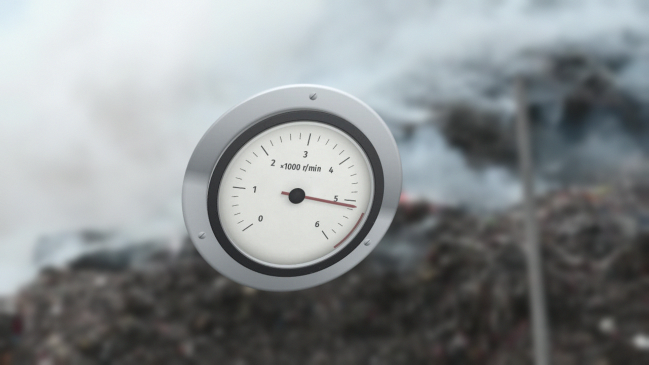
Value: 5100 rpm
